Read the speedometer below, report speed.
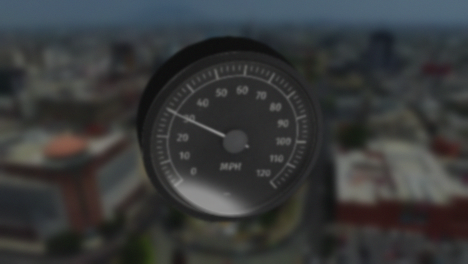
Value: 30 mph
